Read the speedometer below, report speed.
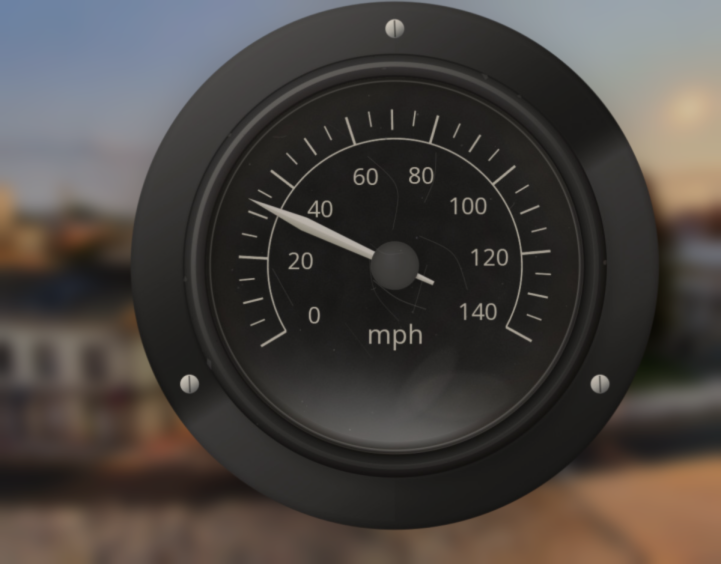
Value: 32.5 mph
